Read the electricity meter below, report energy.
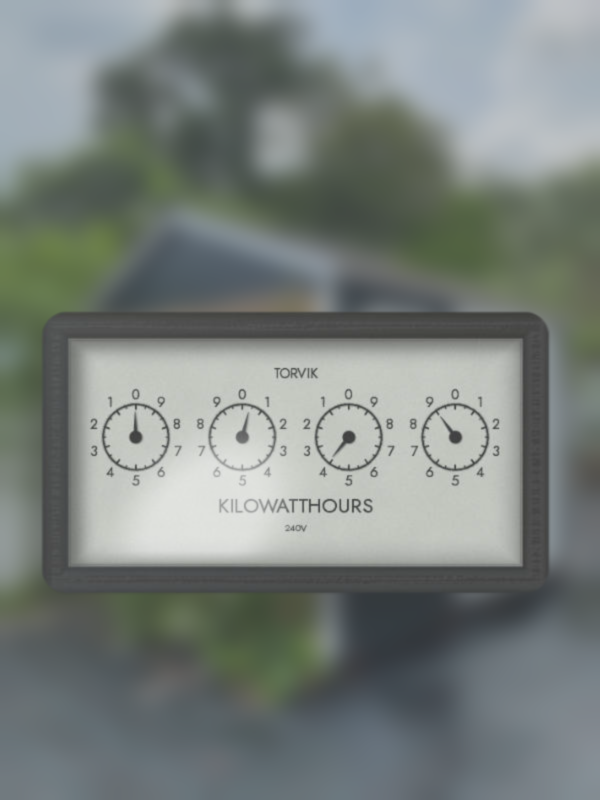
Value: 39 kWh
